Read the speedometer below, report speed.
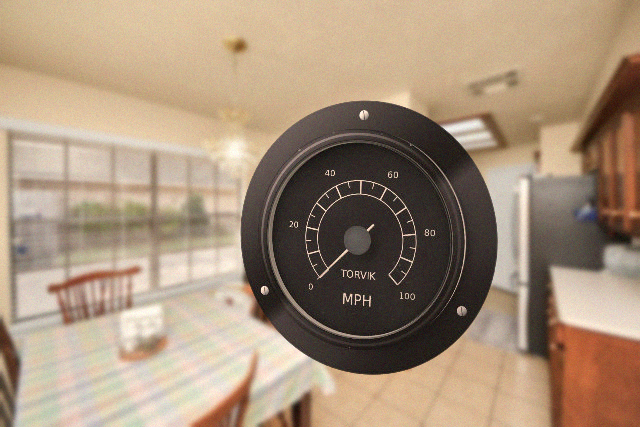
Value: 0 mph
